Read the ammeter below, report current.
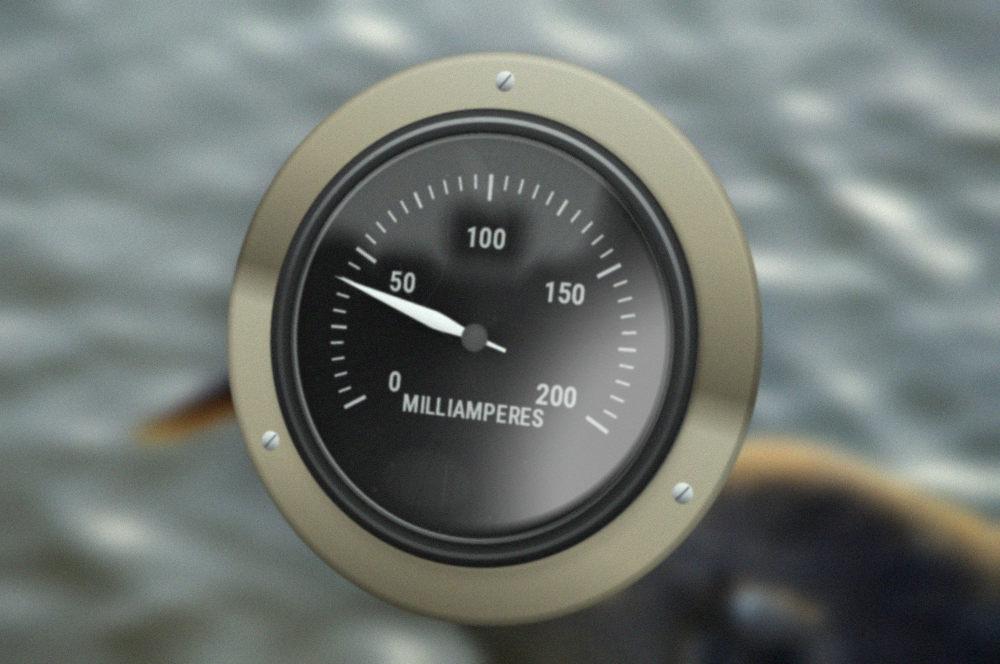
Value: 40 mA
